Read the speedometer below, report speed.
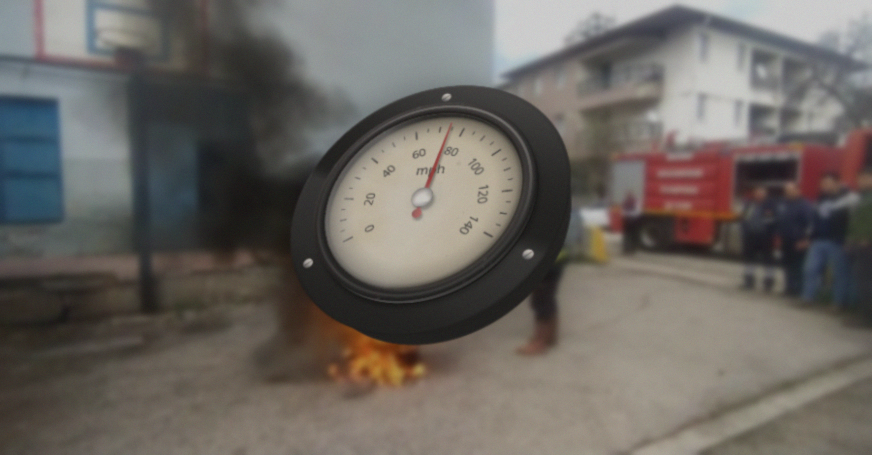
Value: 75 mph
